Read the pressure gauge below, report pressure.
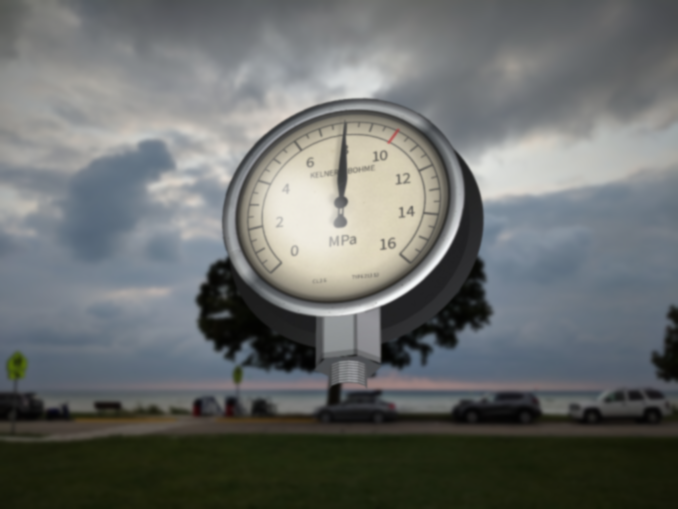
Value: 8 MPa
